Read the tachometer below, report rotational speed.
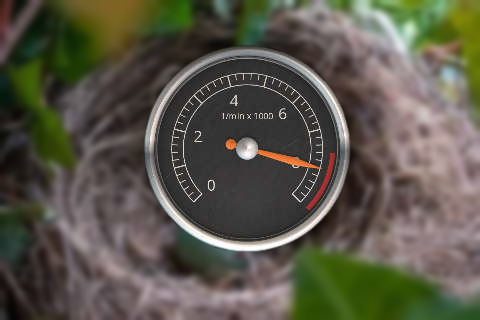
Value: 8000 rpm
